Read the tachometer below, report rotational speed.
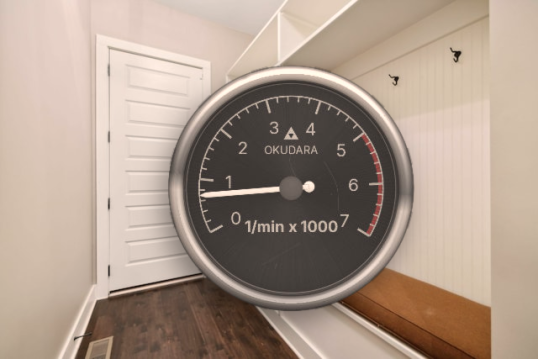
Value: 700 rpm
